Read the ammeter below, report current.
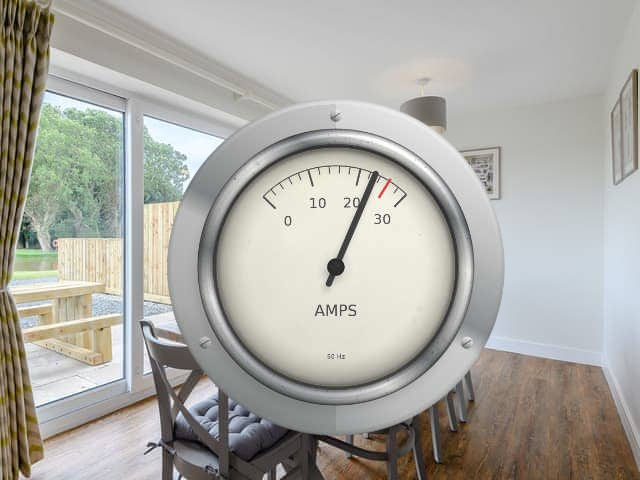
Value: 23 A
